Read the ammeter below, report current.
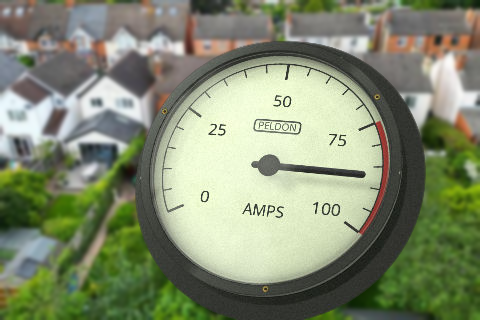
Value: 87.5 A
